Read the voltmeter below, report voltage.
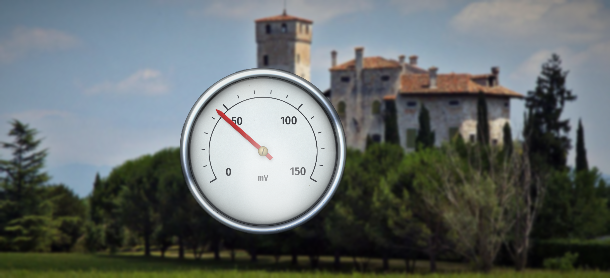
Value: 45 mV
